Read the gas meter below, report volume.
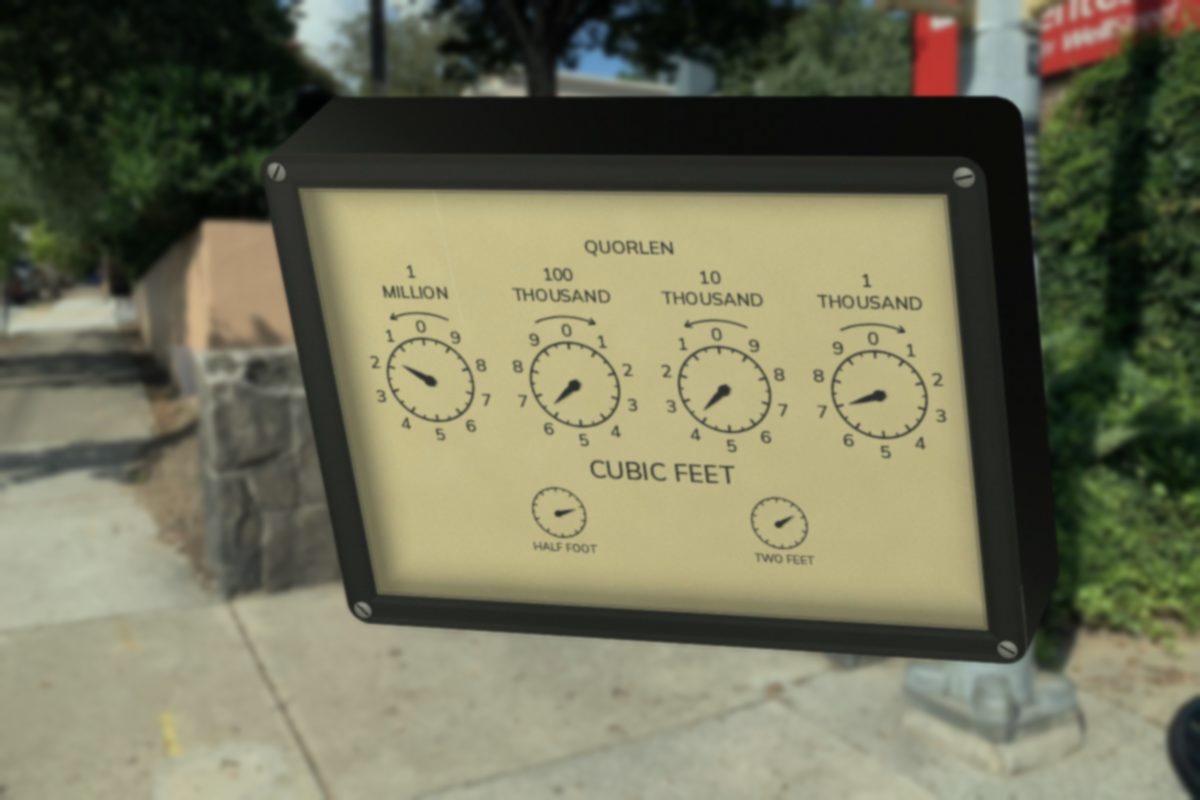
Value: 163700 ft³
